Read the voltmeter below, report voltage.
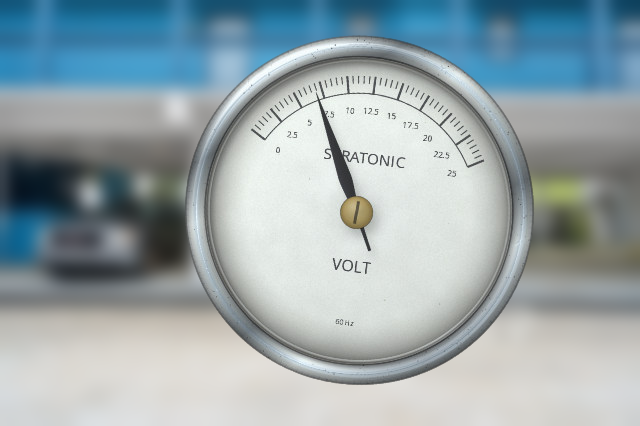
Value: 7 V
